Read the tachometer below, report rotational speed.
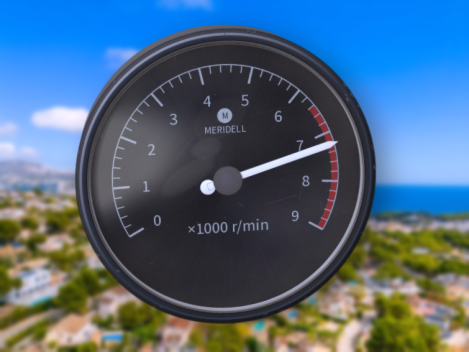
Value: 7200 rpm
